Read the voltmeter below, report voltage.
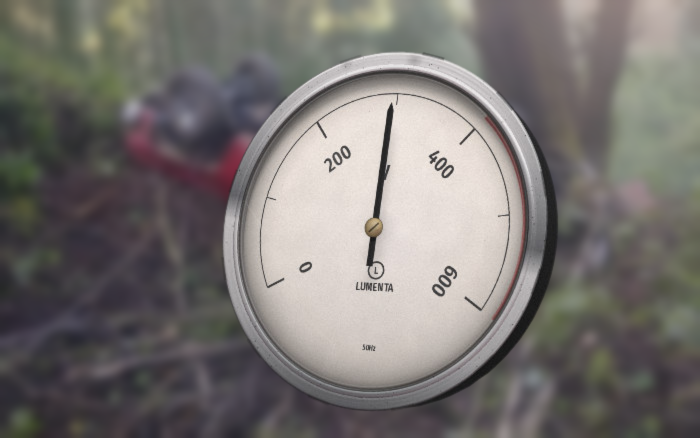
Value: 300 V
